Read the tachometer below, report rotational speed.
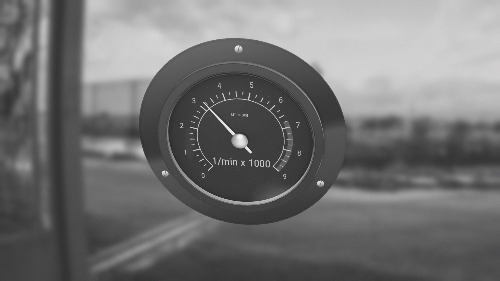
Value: 3250 rpm
